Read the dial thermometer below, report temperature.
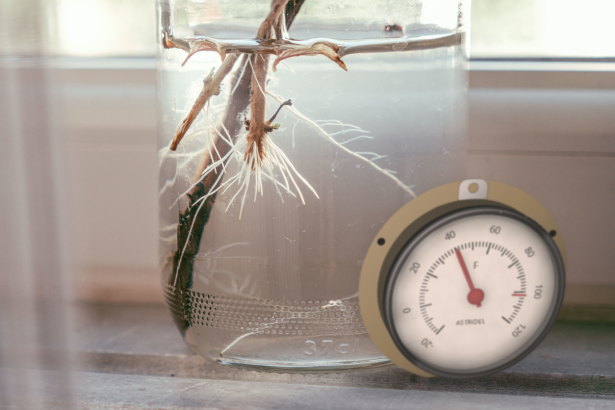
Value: 40 °F
